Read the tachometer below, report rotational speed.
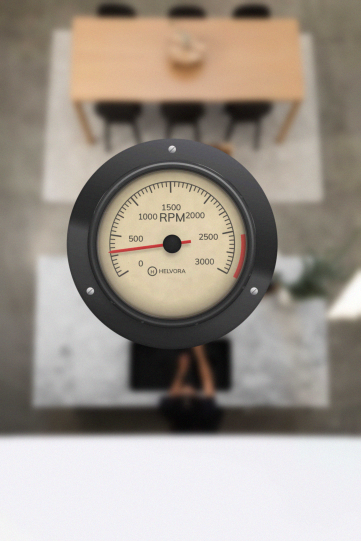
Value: 300 rpm
